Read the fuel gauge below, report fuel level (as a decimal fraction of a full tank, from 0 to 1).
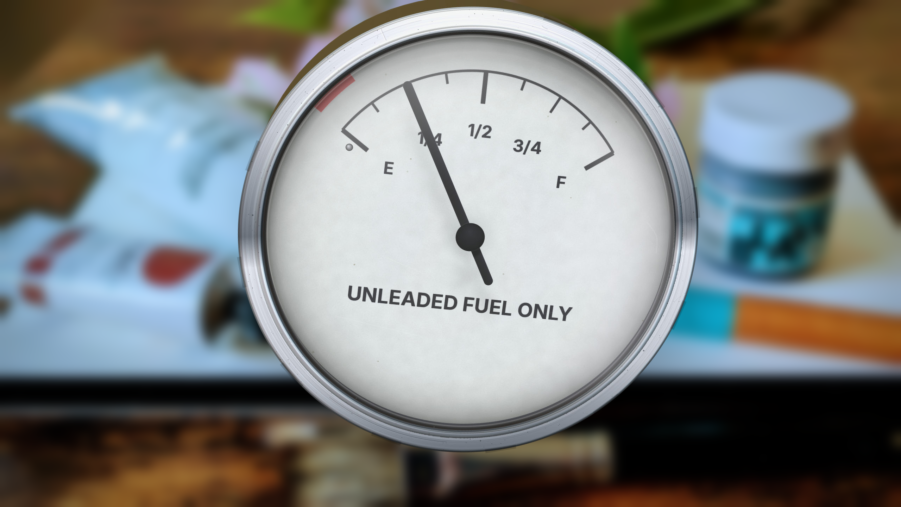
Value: 0.25
